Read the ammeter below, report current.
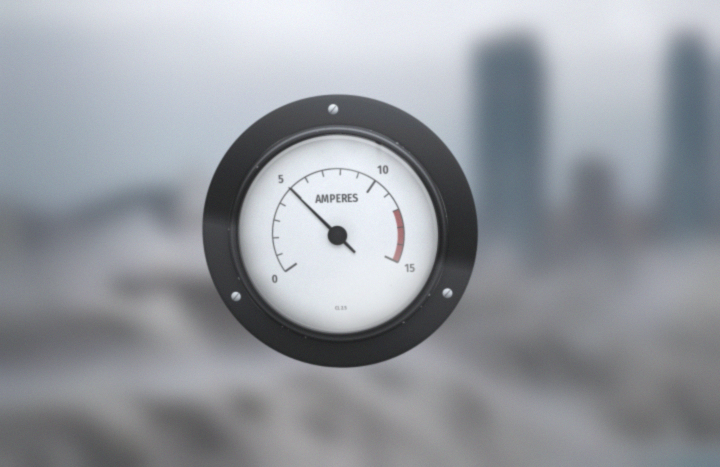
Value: 5 A
